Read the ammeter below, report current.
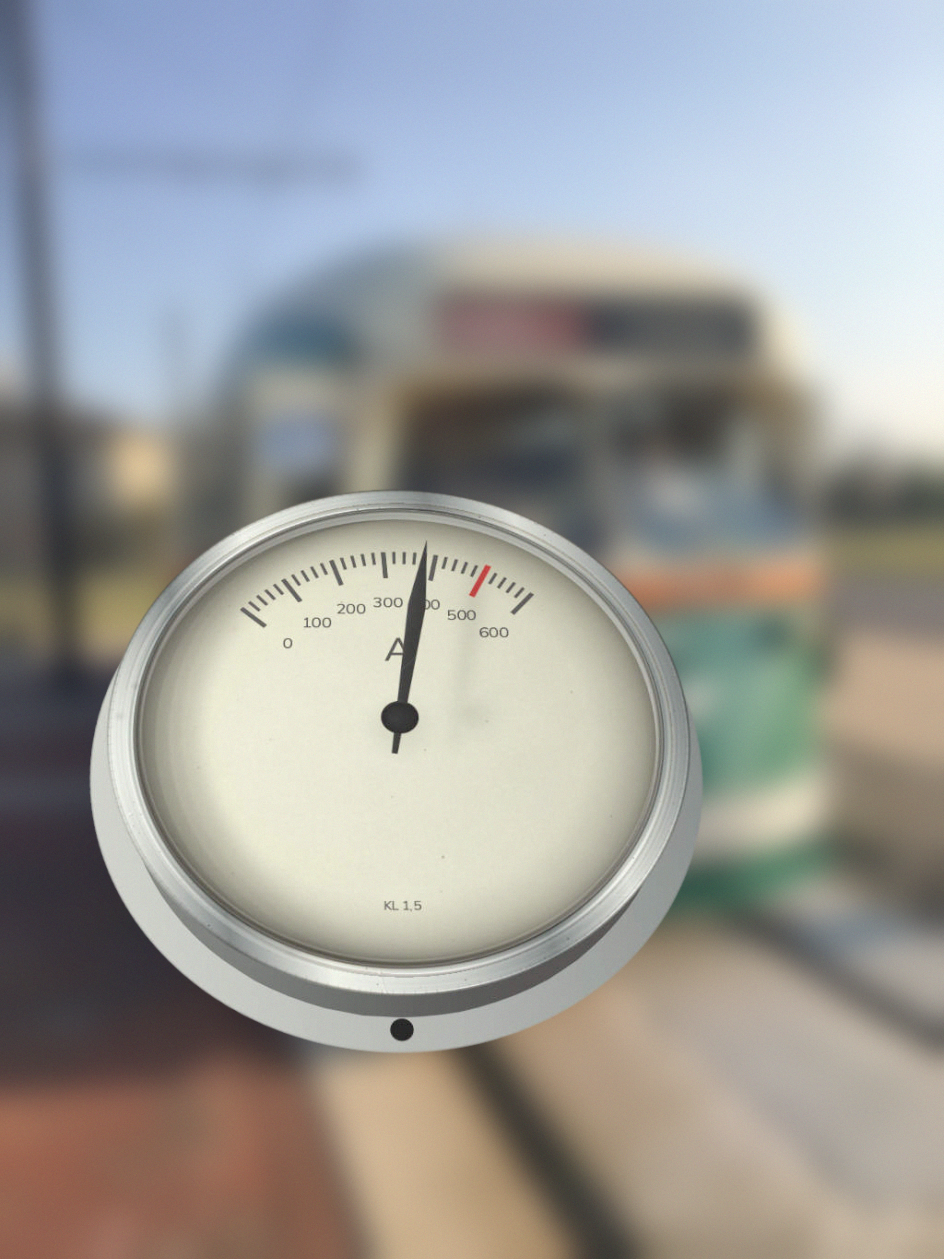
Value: 380 A
